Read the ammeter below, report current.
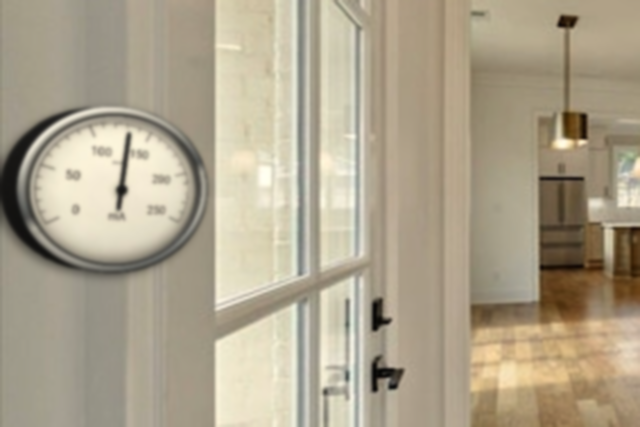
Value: 130 mA
